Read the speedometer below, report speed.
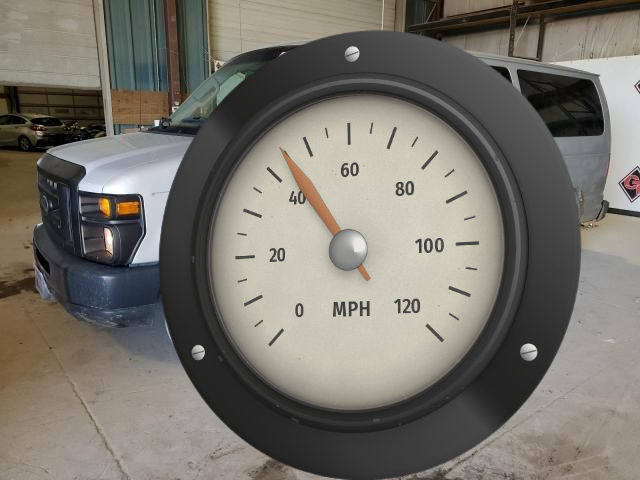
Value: 45 mph
